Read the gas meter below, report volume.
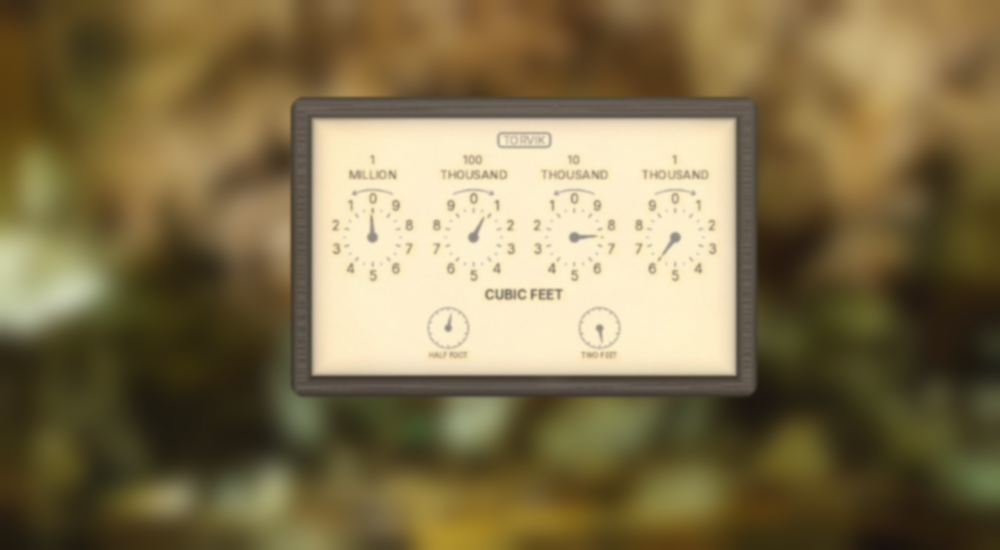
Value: 7600 ft³
